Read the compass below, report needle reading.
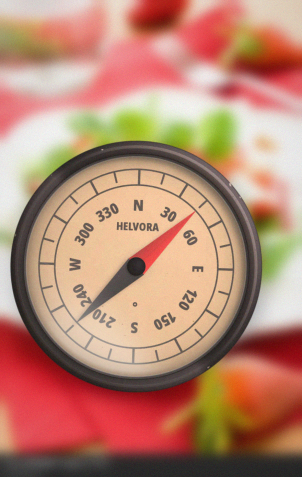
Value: 45 °
